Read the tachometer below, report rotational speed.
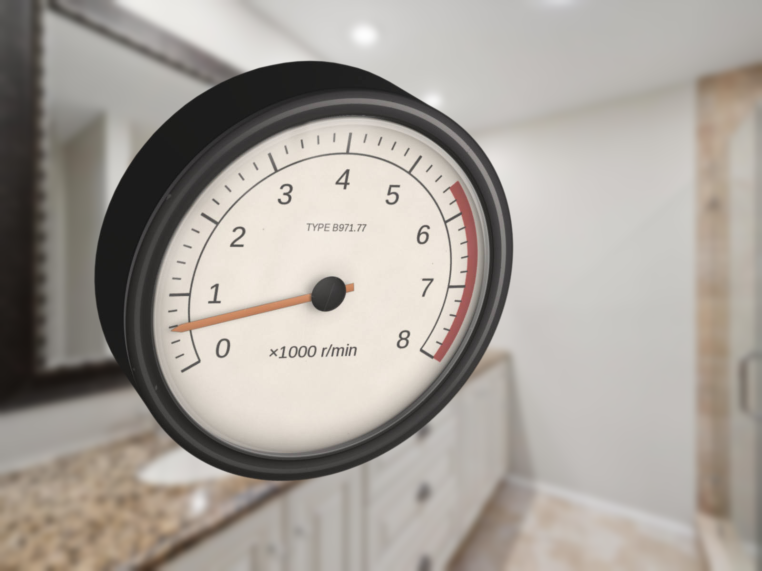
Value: 600 rpm
